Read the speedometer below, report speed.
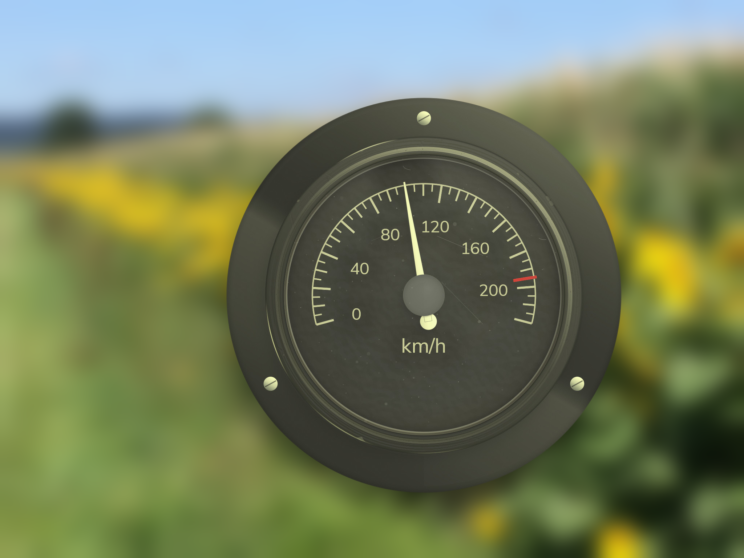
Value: 100 km/h
